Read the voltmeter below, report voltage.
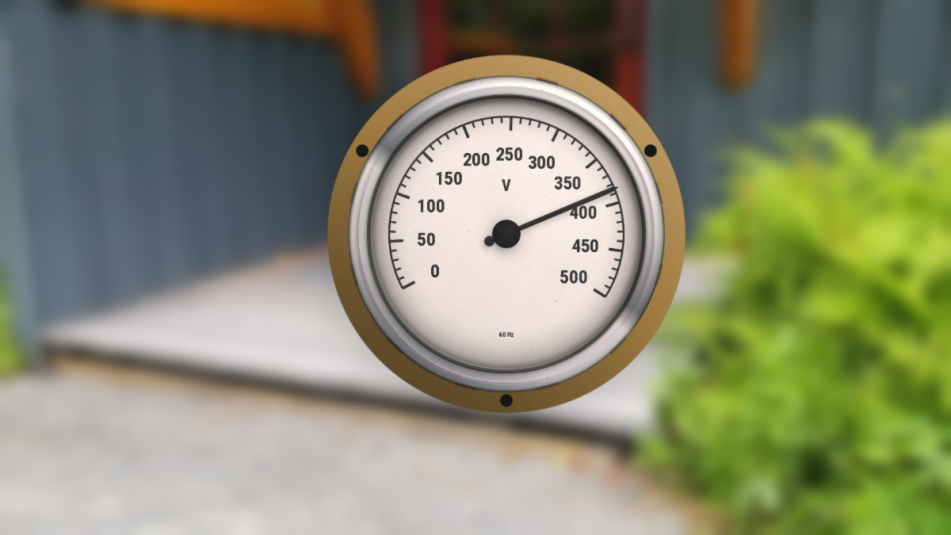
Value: 385 V
